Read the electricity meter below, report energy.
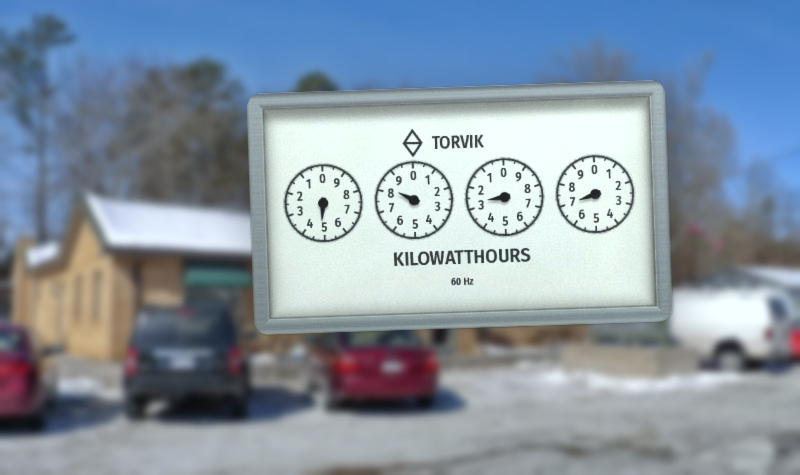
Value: 4827 kWh
